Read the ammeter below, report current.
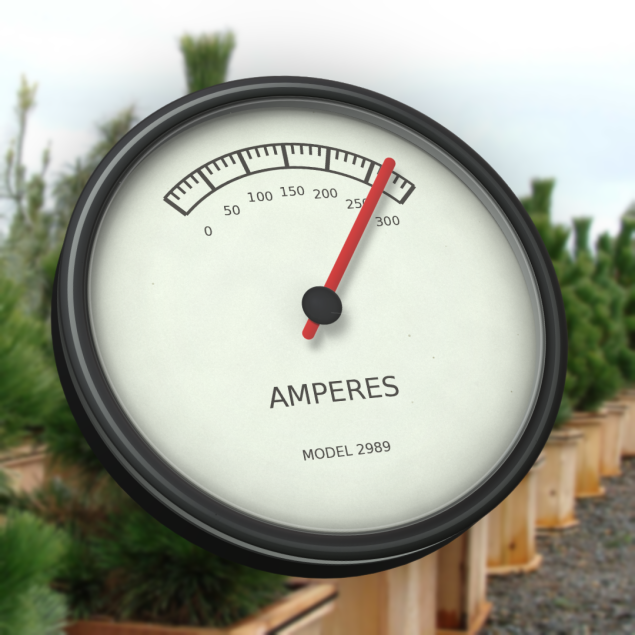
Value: 265 A
